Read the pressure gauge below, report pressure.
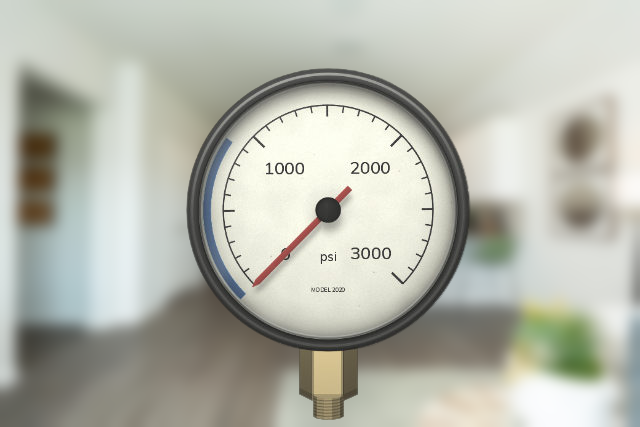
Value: 0 psi
